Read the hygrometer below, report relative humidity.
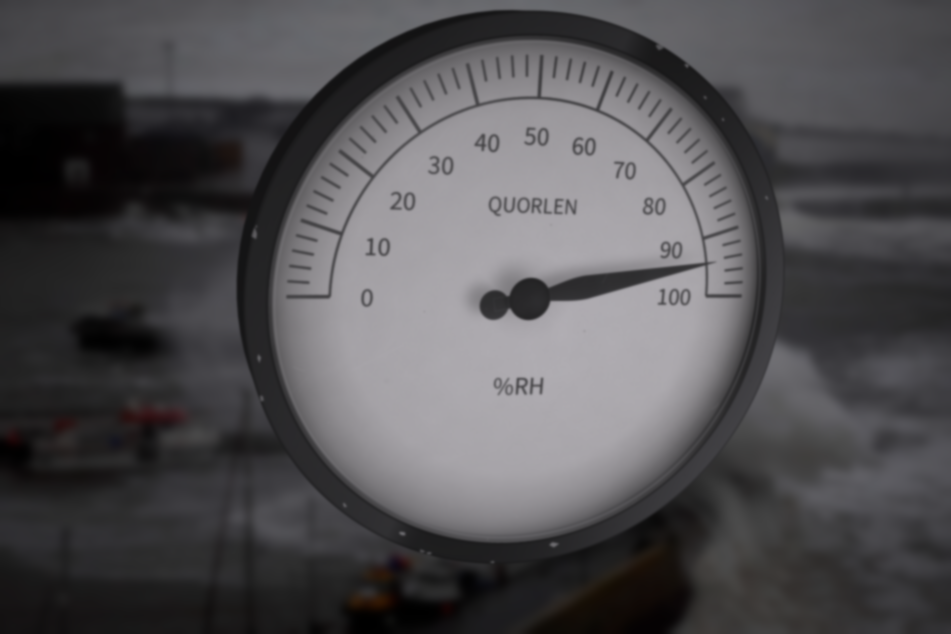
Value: 94 %
